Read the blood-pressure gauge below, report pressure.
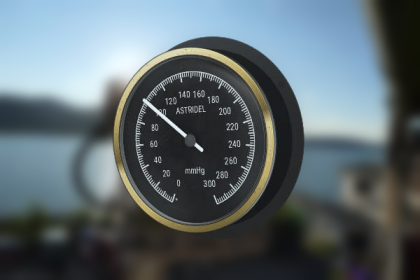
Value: 100 mmHg
